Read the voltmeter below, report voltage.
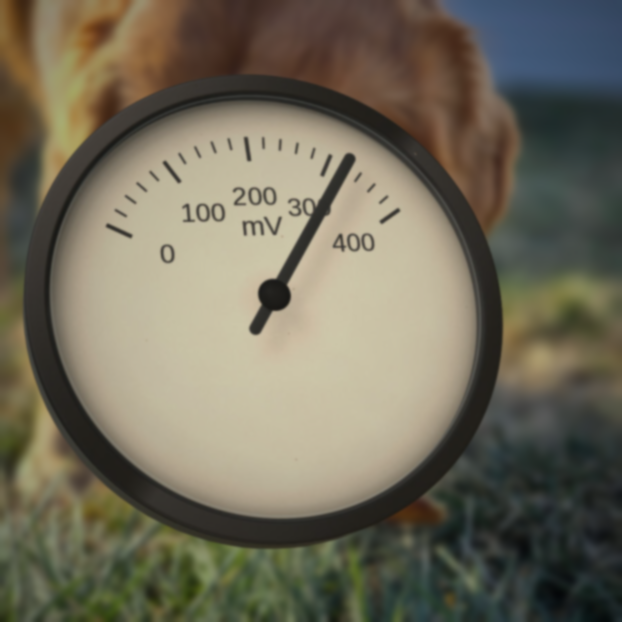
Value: 320 mV
